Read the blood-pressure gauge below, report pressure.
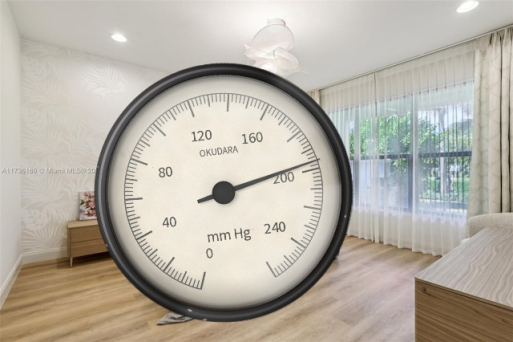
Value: 196 mmHg
